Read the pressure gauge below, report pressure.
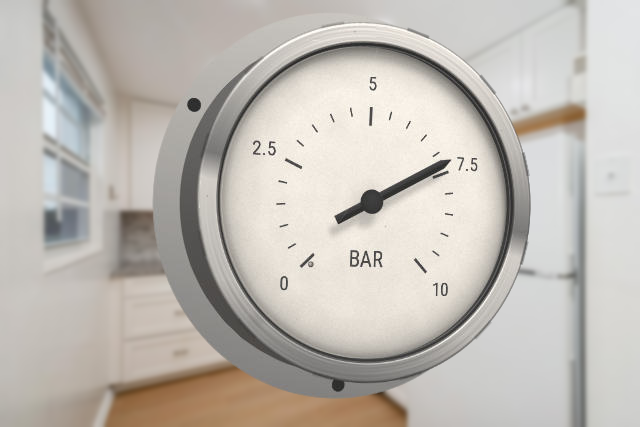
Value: 7.25 bar
